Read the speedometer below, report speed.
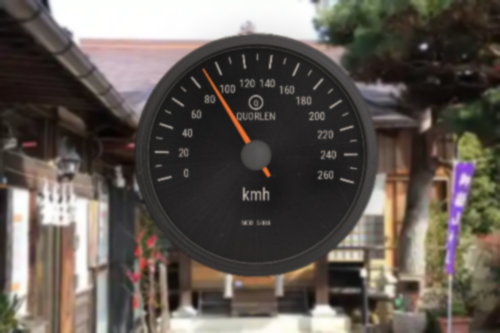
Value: 90 km/h
